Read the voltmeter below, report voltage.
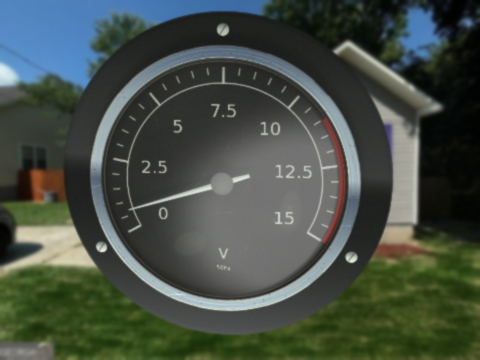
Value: 0.75 V
